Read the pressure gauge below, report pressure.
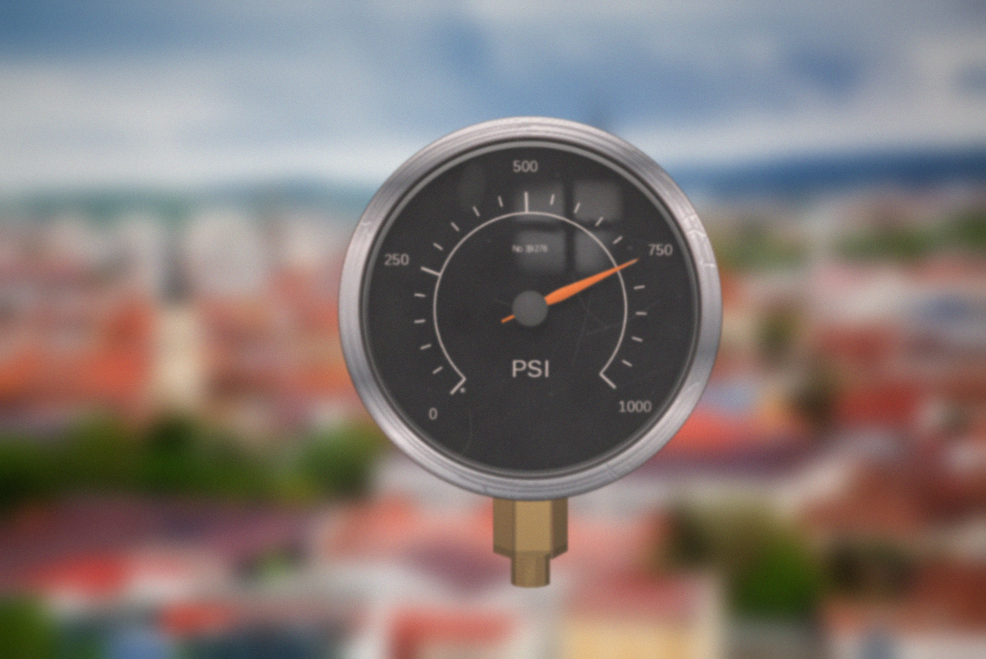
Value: 750 psi
